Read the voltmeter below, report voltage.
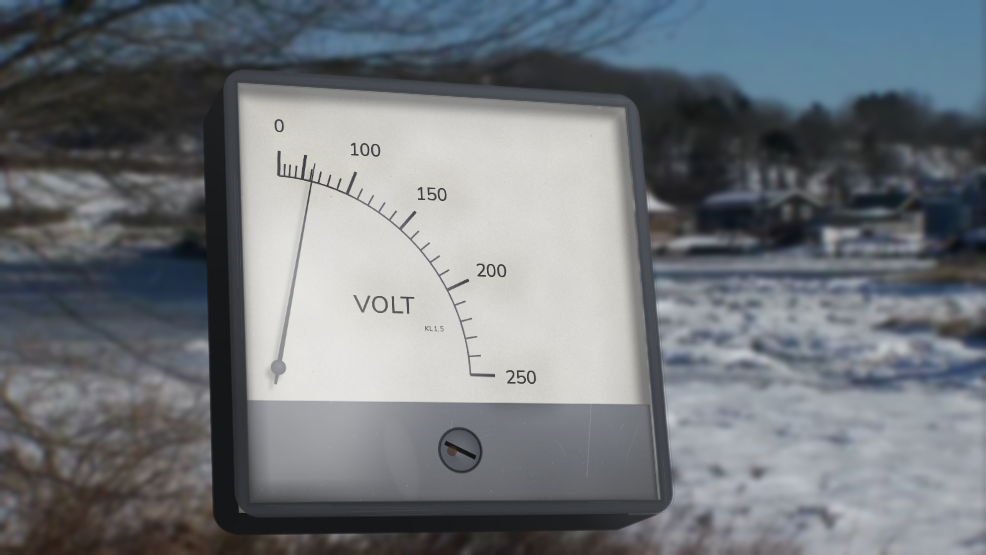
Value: 60 V
